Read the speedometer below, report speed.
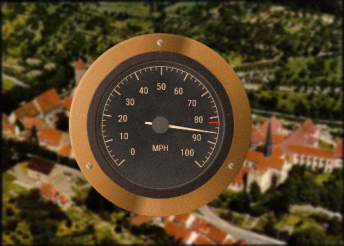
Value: 86 mph
